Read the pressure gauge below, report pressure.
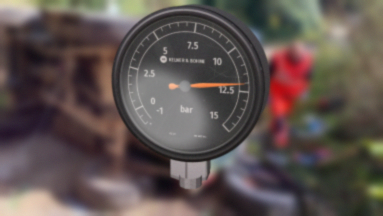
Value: 12 bar
